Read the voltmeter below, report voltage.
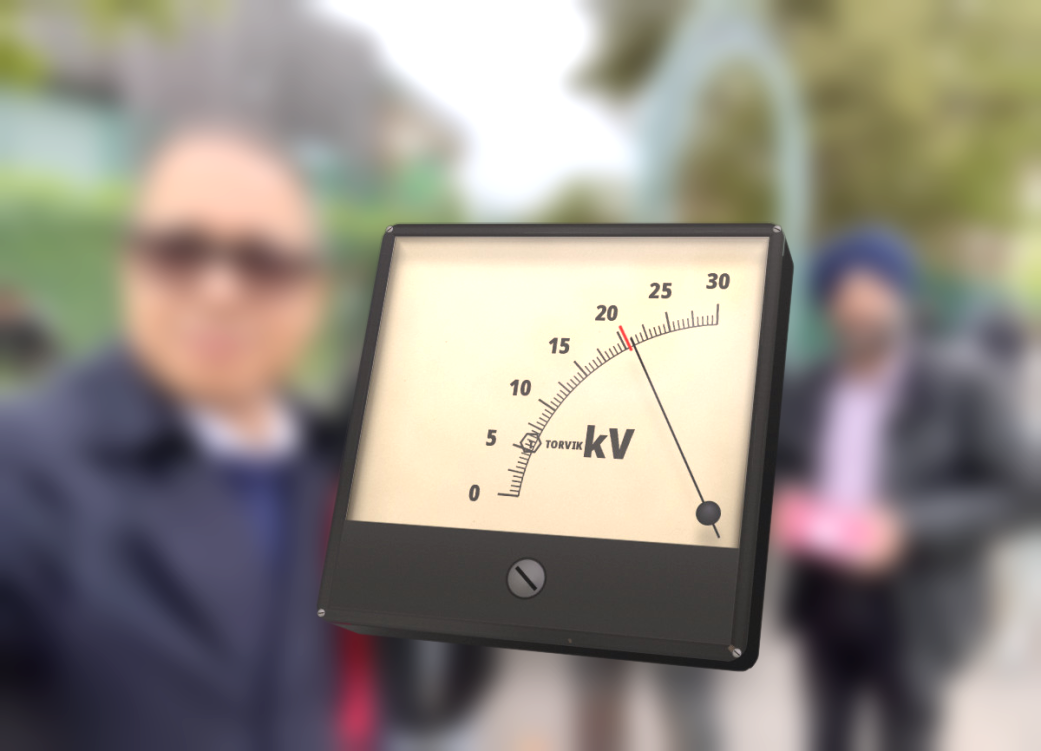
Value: 21 kV
